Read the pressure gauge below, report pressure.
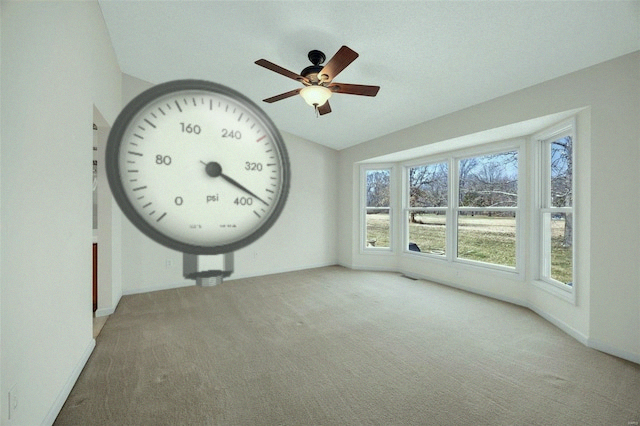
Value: 380 psi
